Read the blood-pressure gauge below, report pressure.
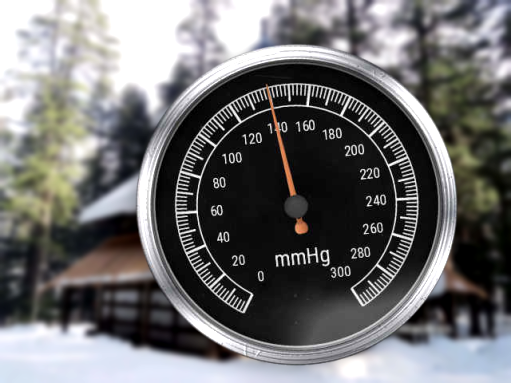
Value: 140 mmHg
